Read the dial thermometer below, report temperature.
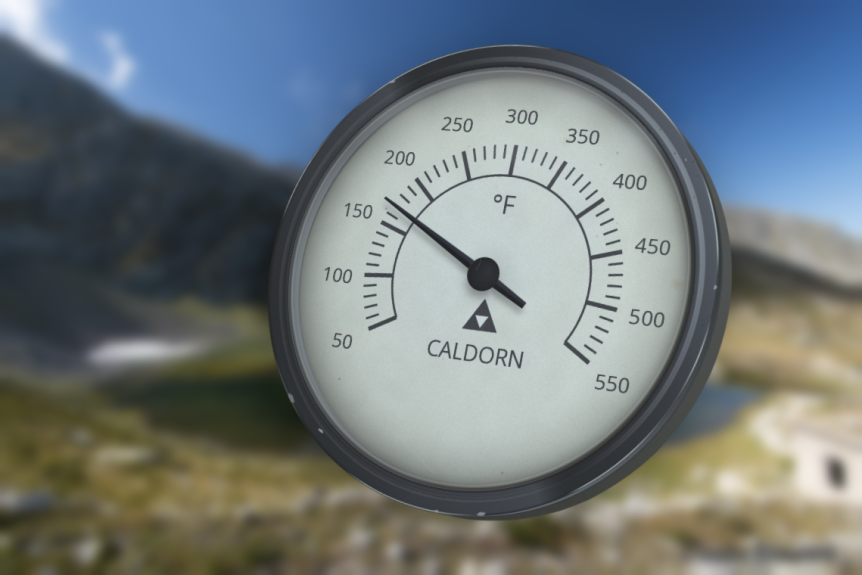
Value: 170 °F
